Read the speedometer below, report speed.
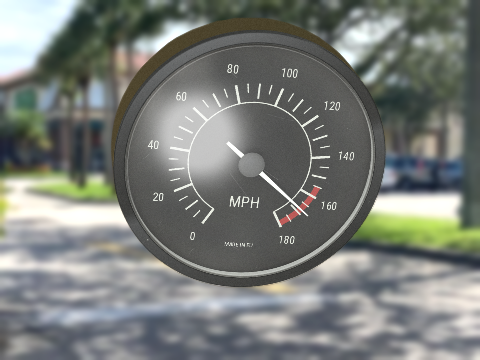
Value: 167.5 mph
